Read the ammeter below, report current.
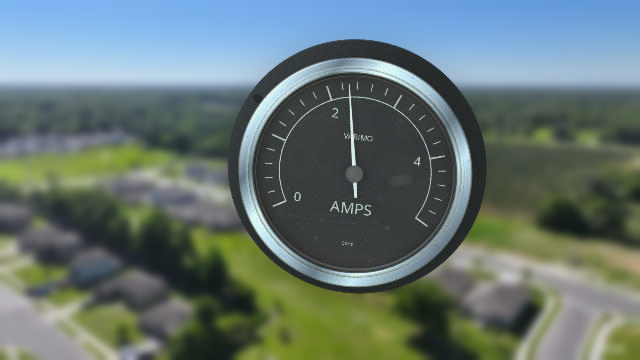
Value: 2.3 A
